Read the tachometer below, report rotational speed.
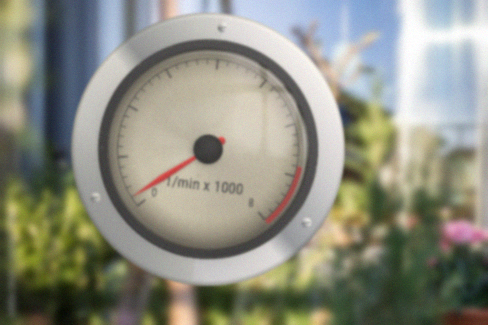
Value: 200 rpm
